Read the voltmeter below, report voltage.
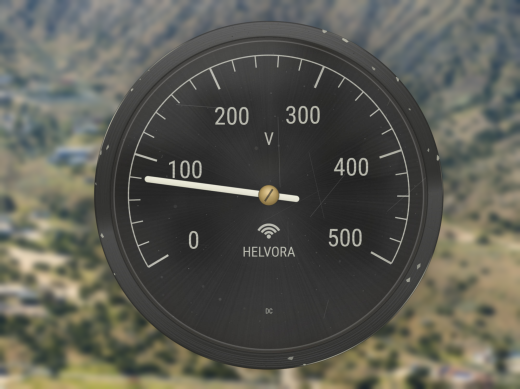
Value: 80 V
